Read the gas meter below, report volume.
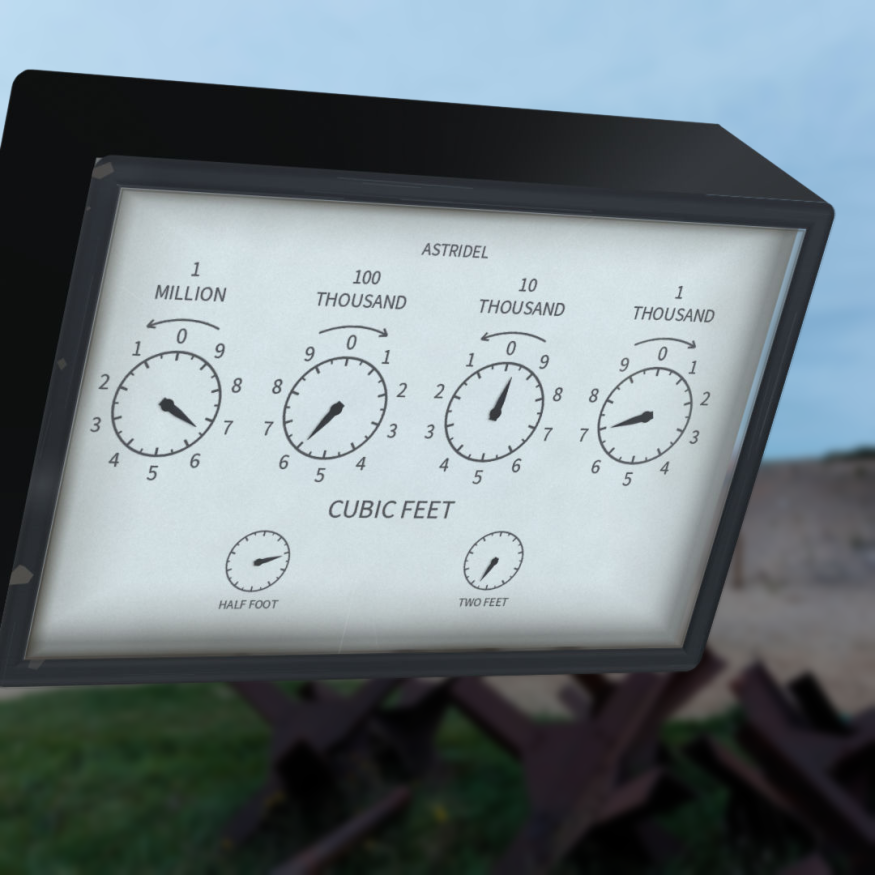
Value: 659700 ft³
